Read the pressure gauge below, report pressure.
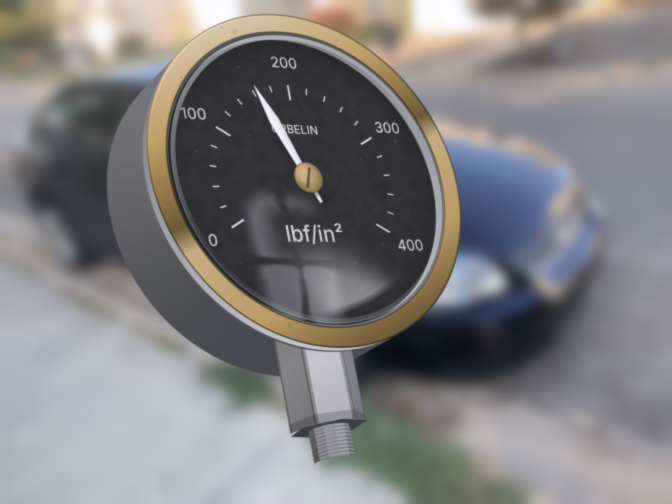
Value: 160 psi
